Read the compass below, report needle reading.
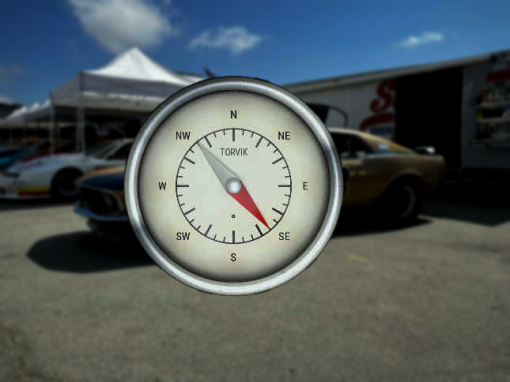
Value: 140 °
